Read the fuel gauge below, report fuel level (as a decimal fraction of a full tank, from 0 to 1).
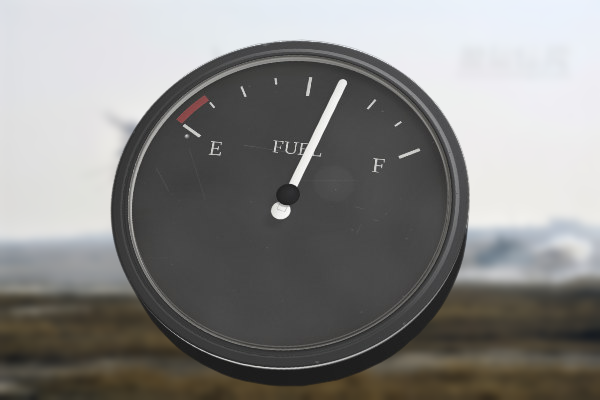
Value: 0.625
